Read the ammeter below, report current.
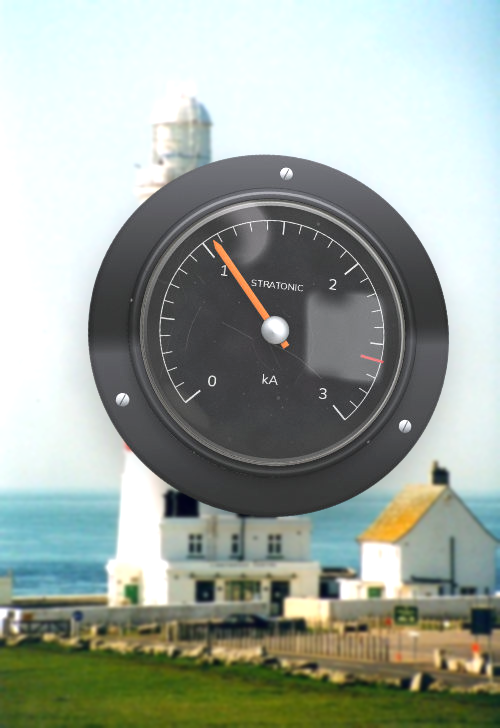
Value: 1.05 kA
